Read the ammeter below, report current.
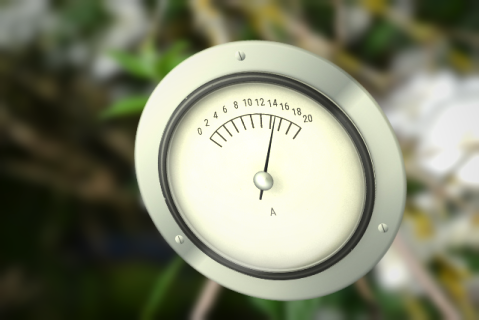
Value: 15 A
